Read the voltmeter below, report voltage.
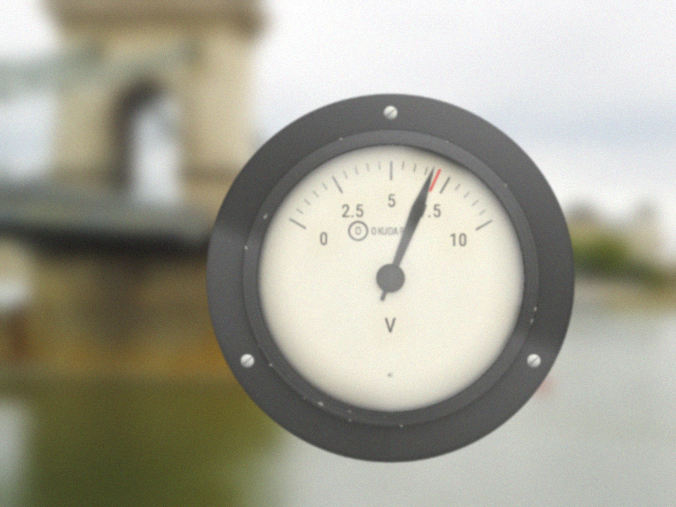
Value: 6.75 V
